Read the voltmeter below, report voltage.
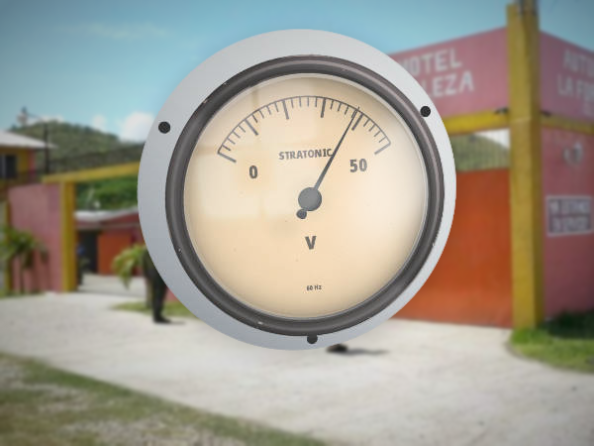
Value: 38 V
